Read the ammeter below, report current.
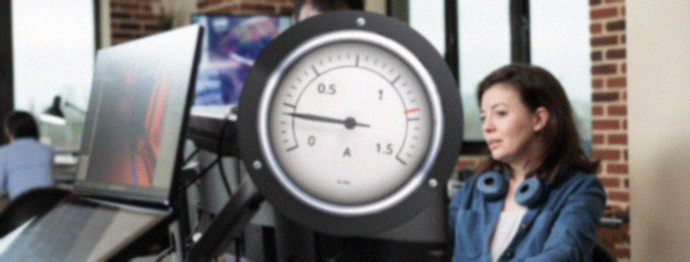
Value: 0.2 A
